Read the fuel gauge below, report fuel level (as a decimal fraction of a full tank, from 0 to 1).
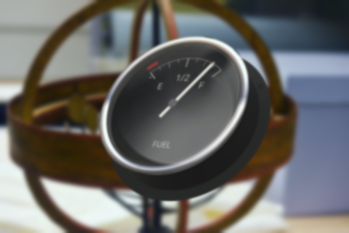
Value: 0.875
